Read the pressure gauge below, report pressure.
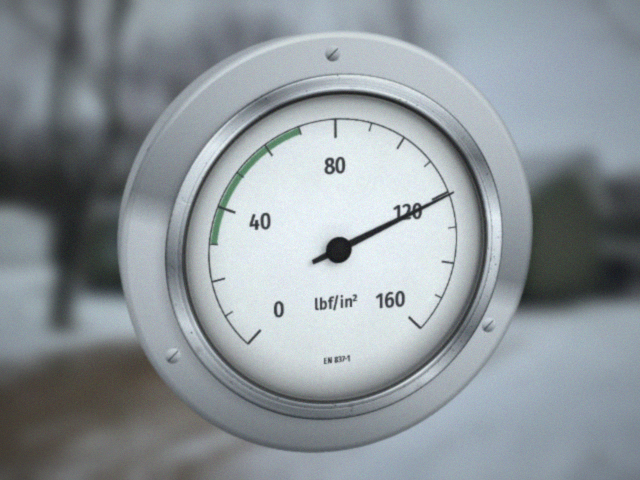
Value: 120 psi
